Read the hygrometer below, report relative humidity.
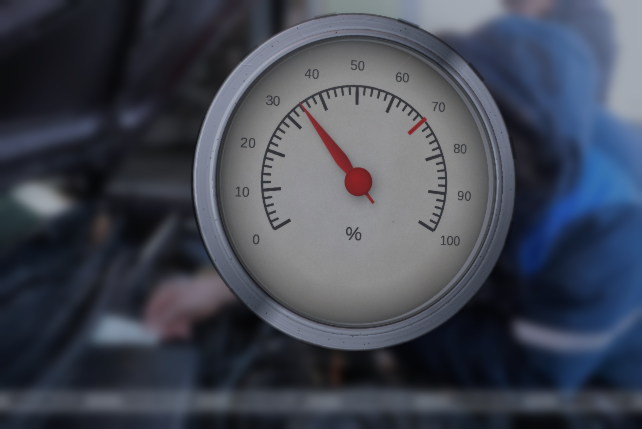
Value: 34 %
